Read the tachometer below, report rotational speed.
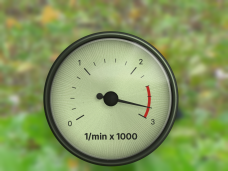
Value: 2800 rpm
